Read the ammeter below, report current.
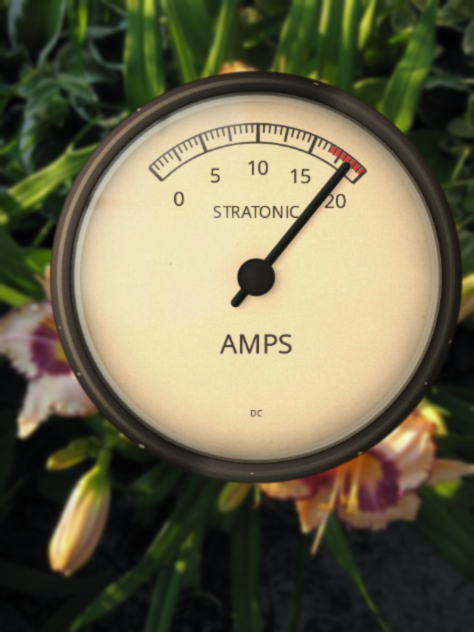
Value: 18.5 A
